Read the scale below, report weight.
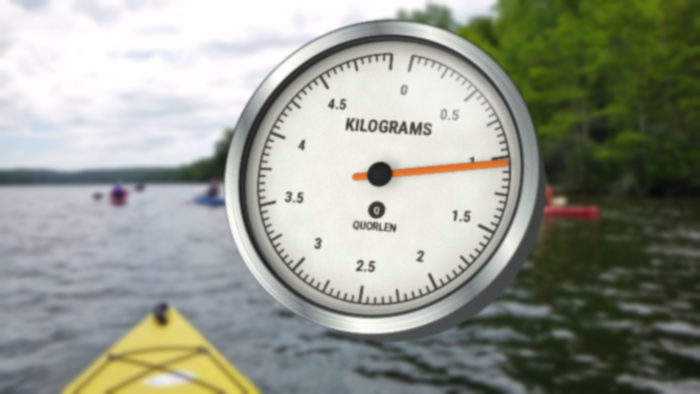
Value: 1.05 kg
